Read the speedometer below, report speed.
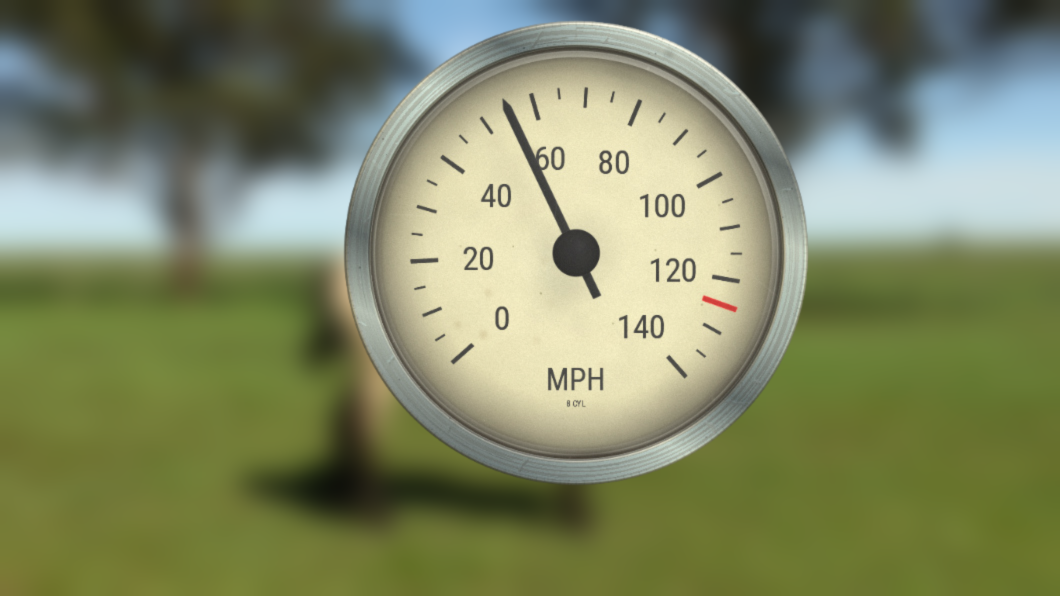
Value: 55 mph
